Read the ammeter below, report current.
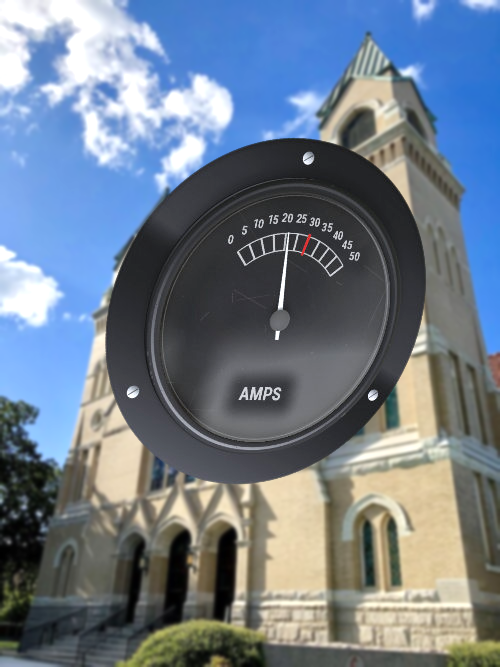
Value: 20 A
